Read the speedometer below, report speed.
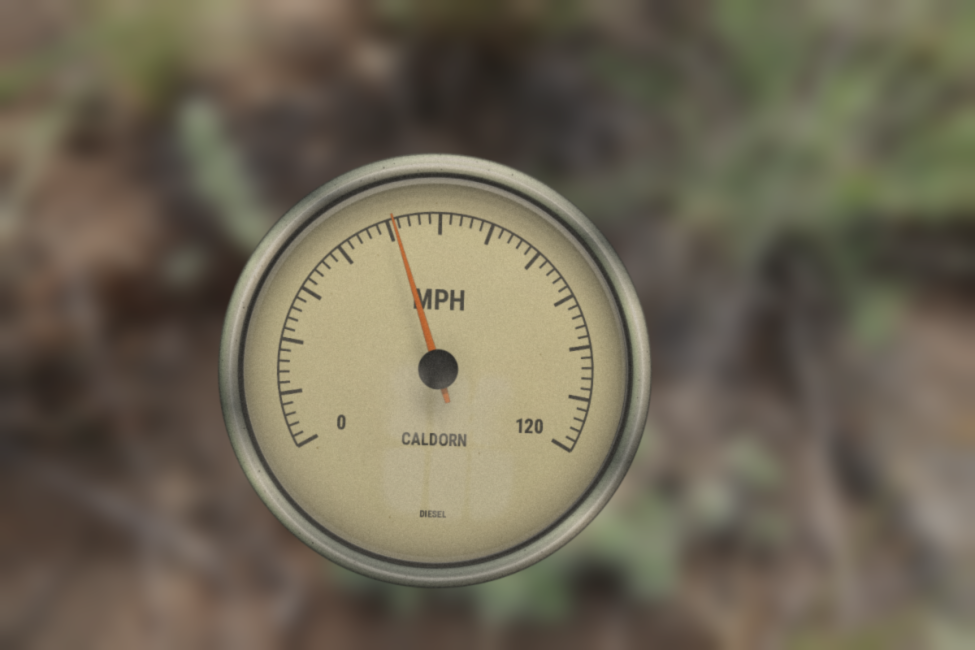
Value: 51 mph
